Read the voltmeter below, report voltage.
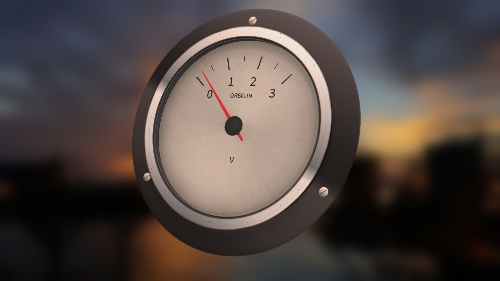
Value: 0.25 V
